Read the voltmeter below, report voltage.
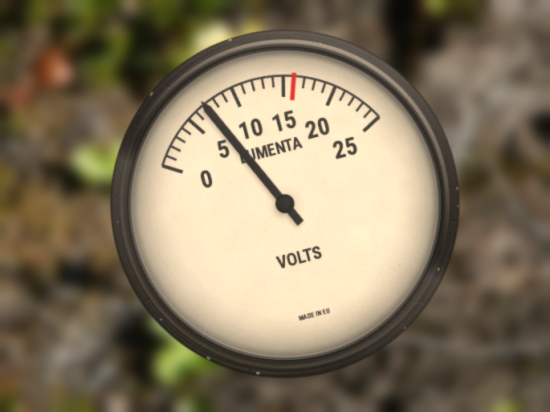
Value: 7 V
